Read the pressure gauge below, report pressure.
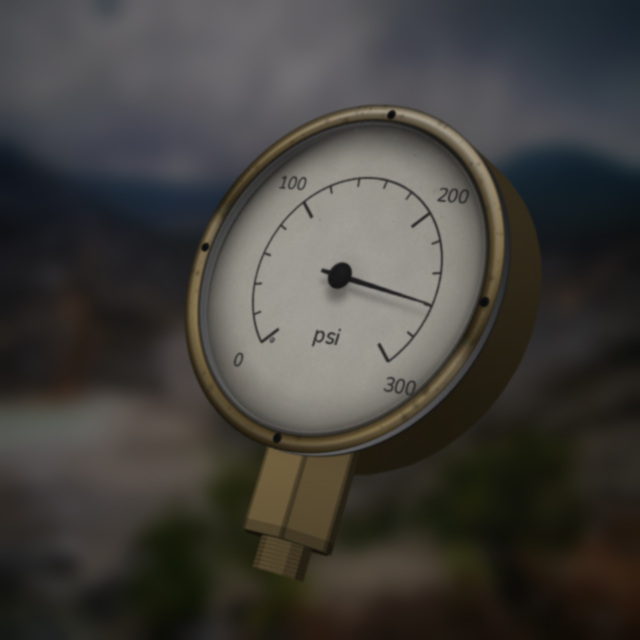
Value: 260 psi
